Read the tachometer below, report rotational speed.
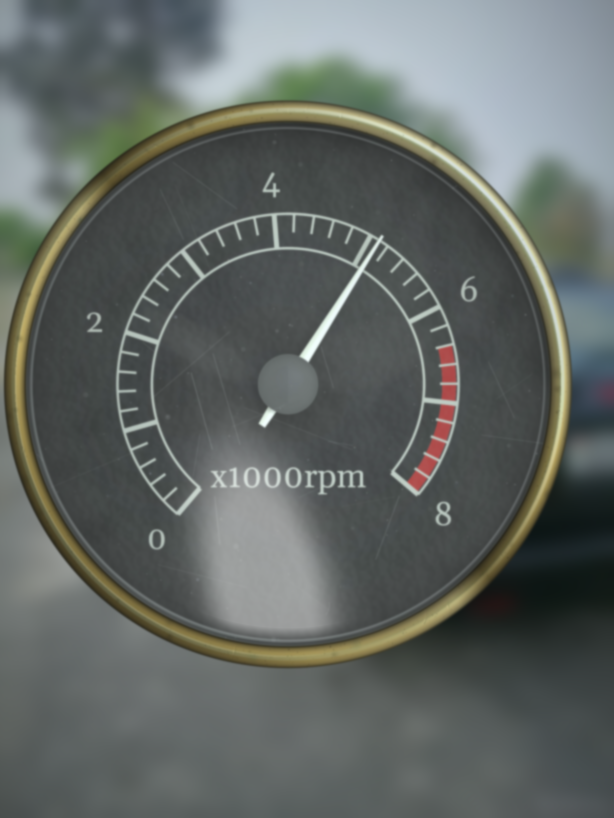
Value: 5100 rpm
